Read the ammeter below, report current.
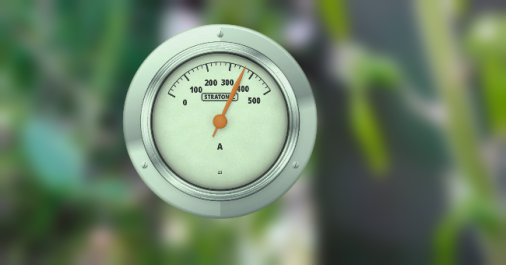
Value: 360 A
